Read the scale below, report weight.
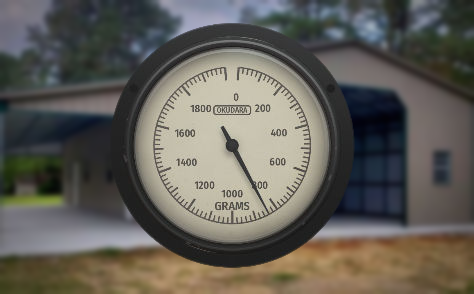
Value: 840 g
